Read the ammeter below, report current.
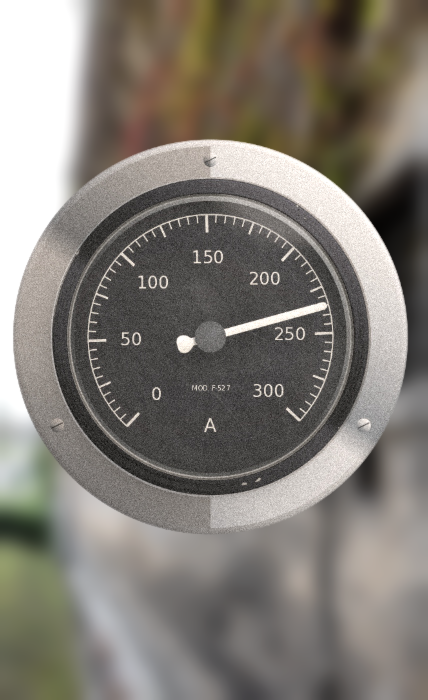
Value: 235 A
